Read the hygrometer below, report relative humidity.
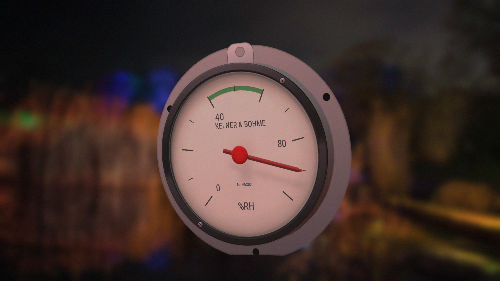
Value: 90 %
